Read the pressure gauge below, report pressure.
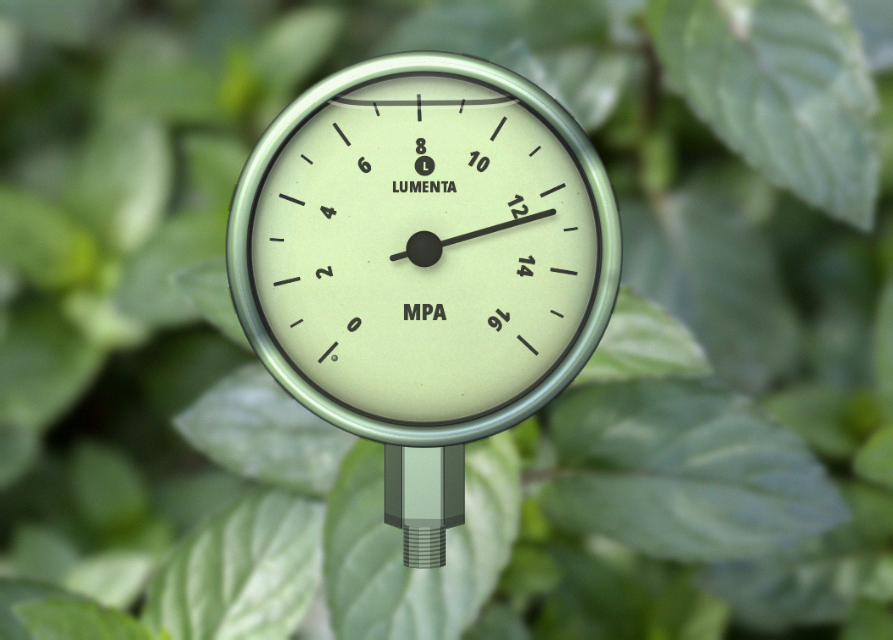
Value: 12.5 MPa
